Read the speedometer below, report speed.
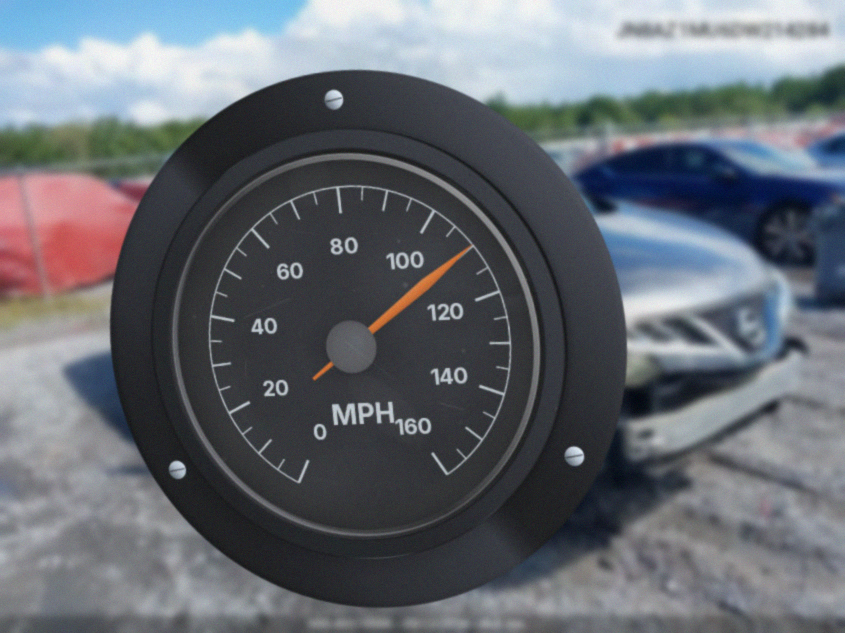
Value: 110 mph
